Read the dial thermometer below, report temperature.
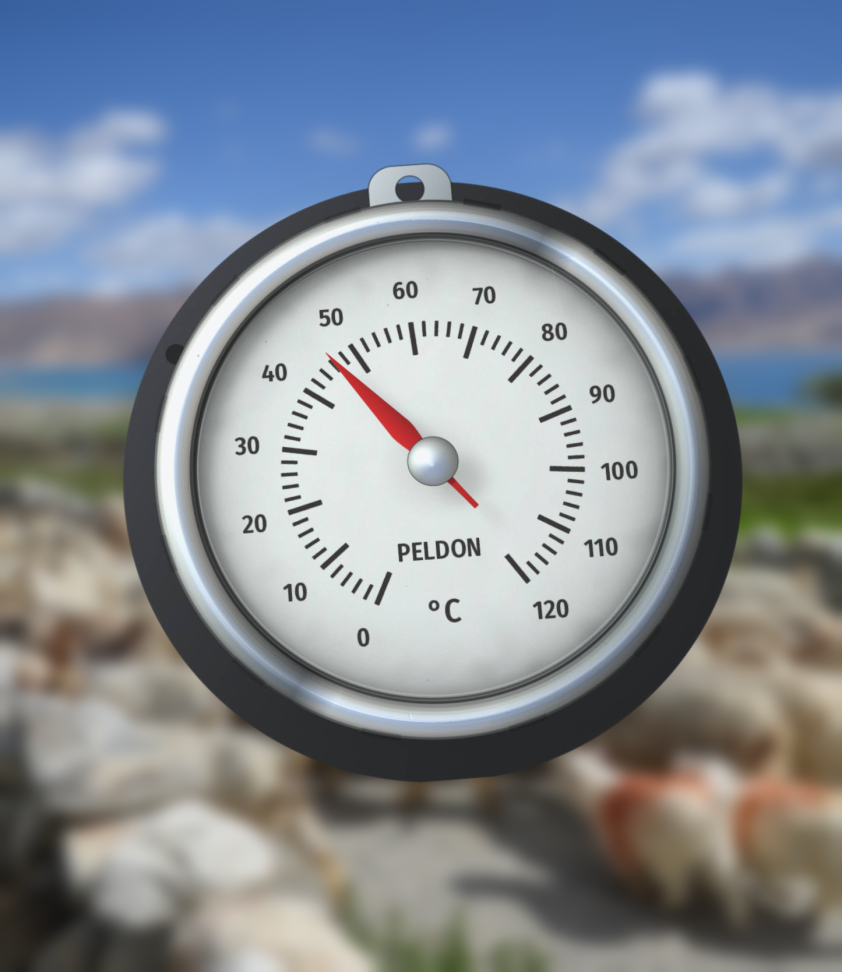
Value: 46 °C
